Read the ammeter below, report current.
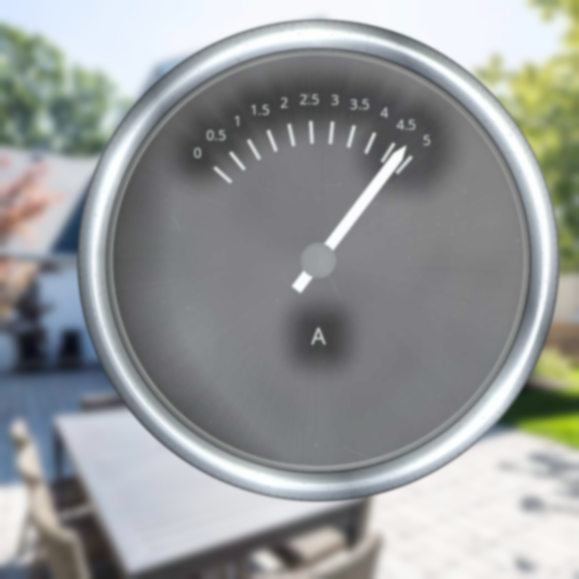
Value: 4.75 A
